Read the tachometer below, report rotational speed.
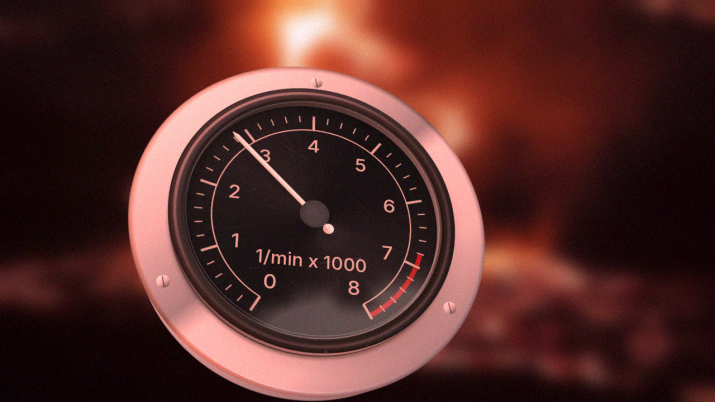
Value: 2800 rpm
